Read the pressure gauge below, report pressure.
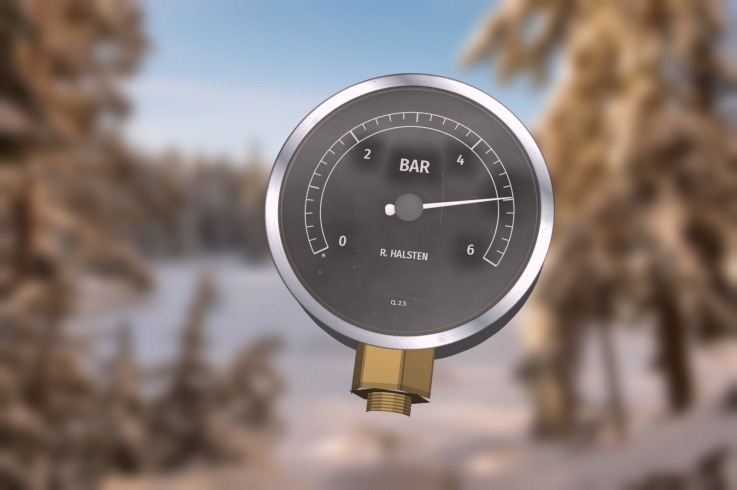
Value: 5 bar
